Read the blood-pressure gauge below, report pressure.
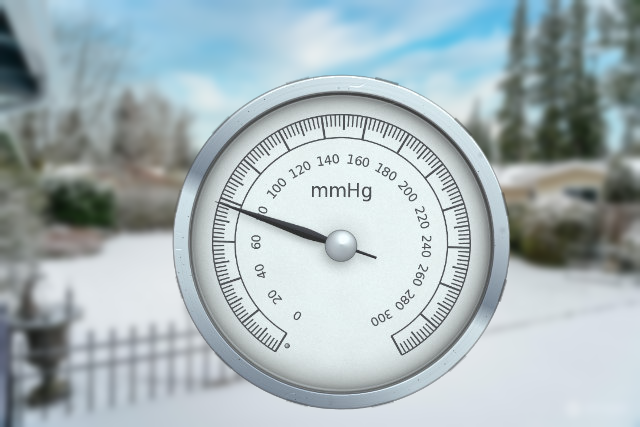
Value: 78 mmHg
